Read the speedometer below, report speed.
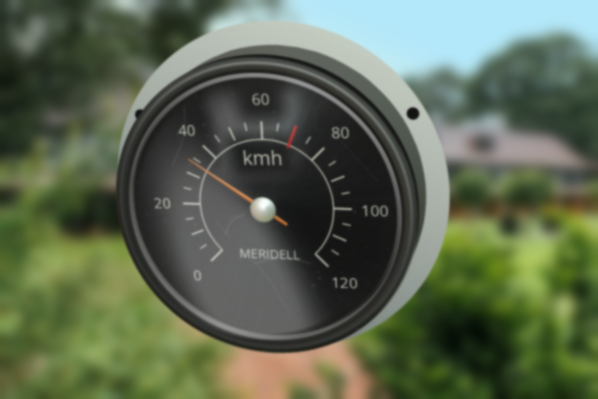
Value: 35 km/h
